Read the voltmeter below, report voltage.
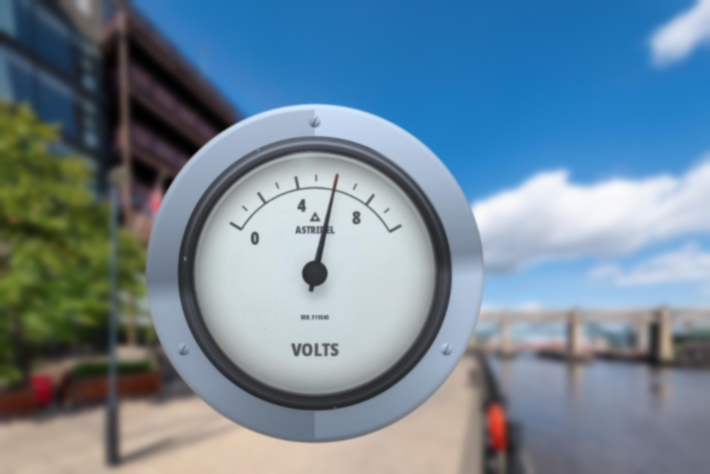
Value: 6 V
